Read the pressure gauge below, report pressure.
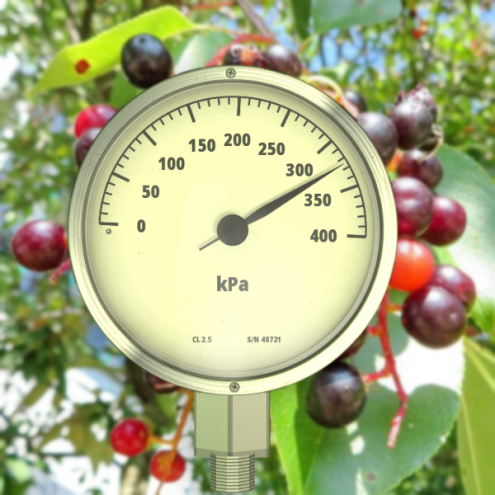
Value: 325 kPa
